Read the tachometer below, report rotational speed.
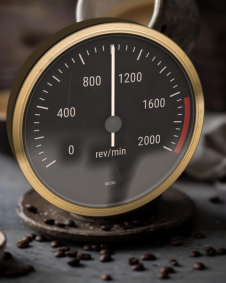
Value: 1000 rpm
